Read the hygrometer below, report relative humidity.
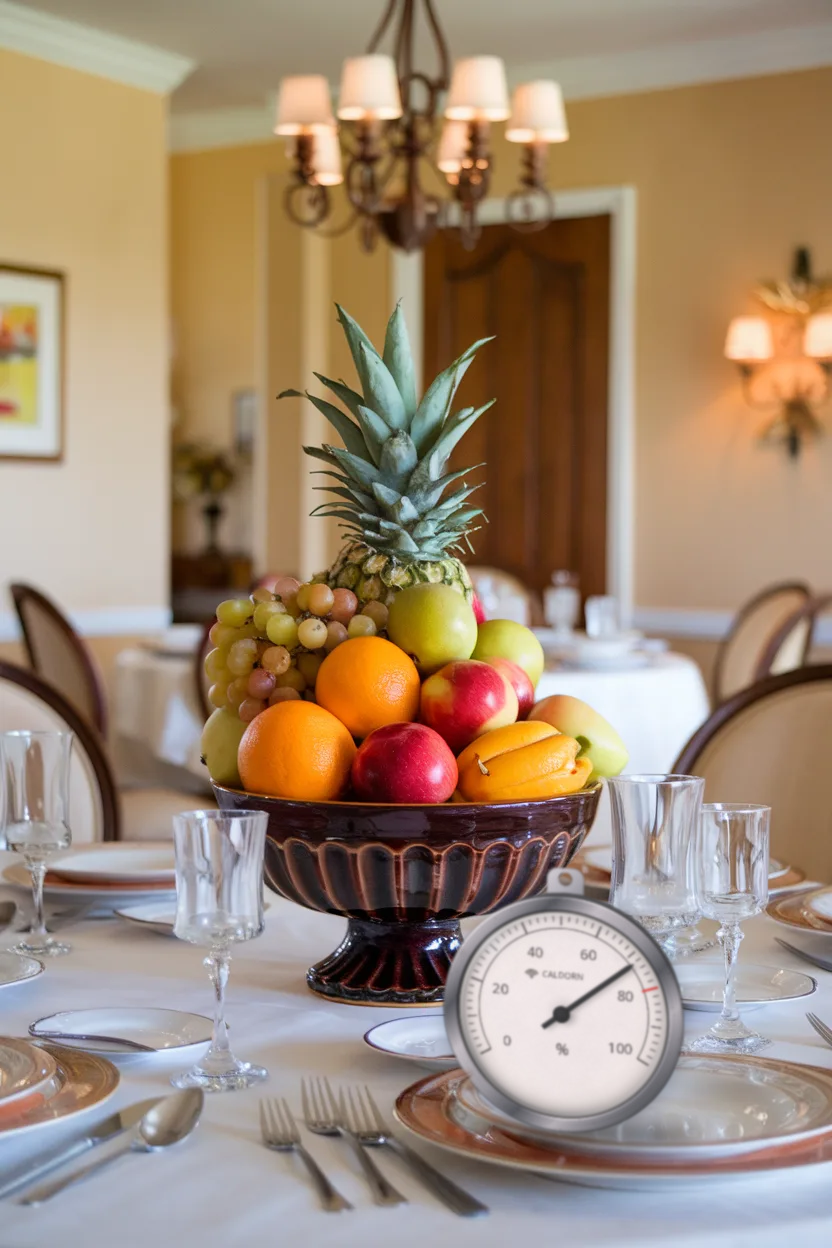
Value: 72 %
